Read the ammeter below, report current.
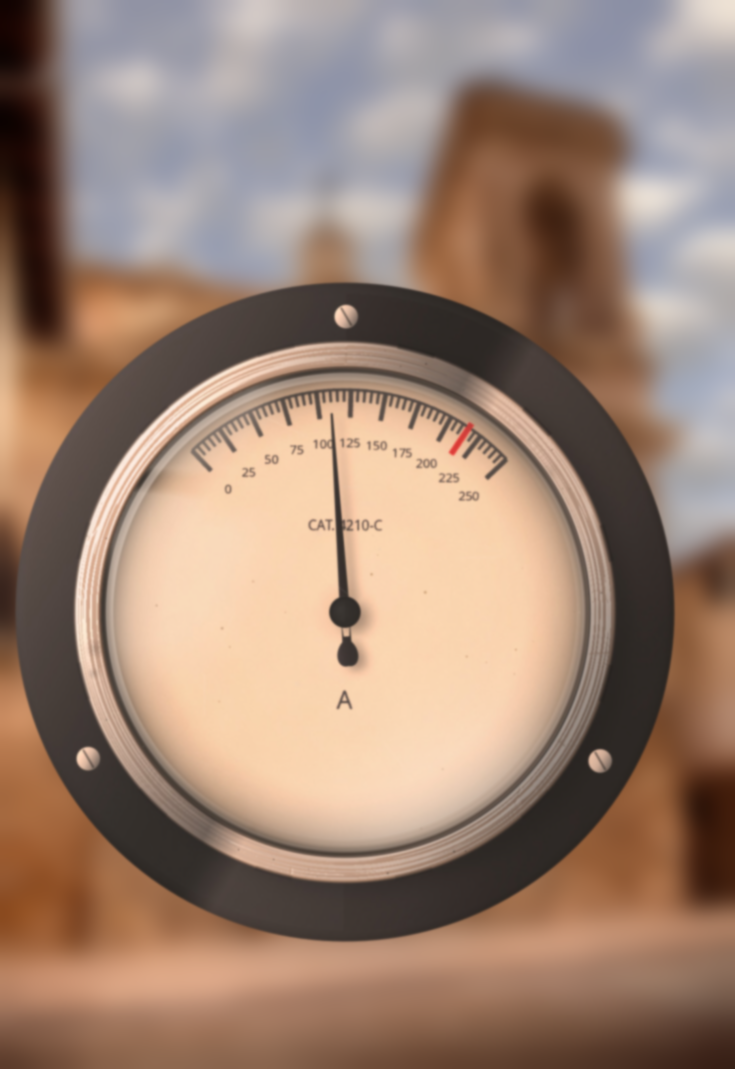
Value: 110 A
